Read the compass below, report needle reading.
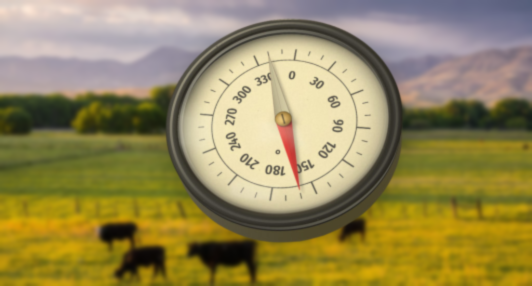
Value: 160 °
